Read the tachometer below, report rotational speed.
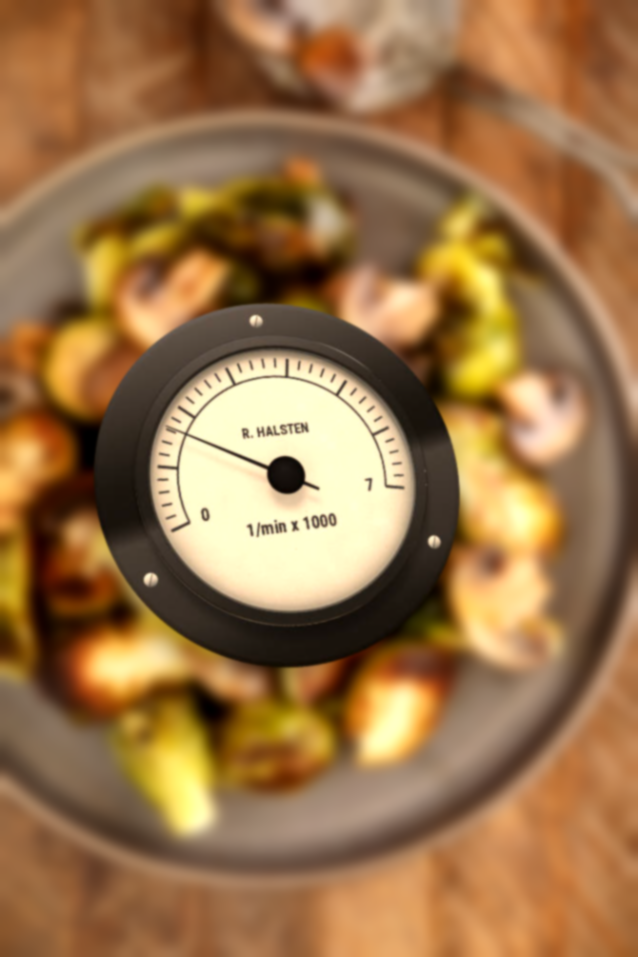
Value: 1600 rpm
